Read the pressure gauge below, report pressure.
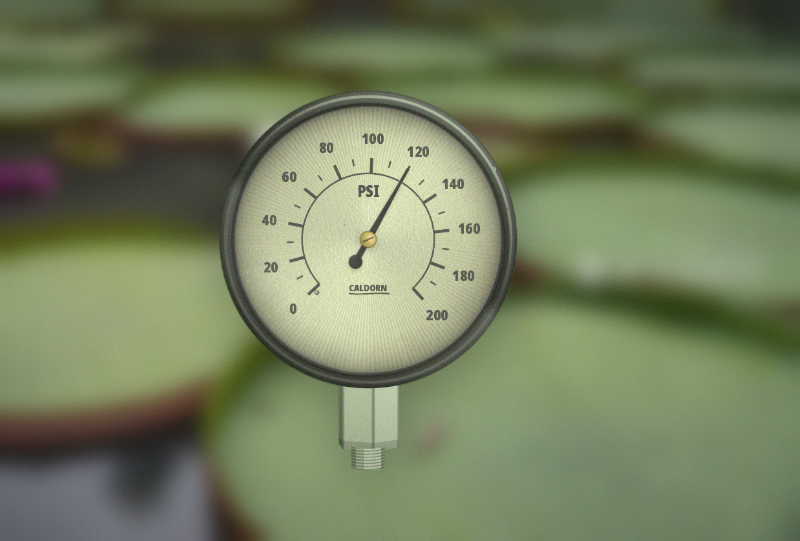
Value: 120 psi
